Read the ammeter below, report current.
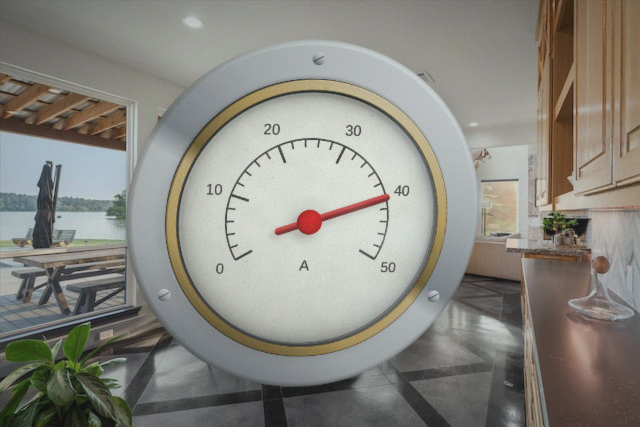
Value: 40 A
